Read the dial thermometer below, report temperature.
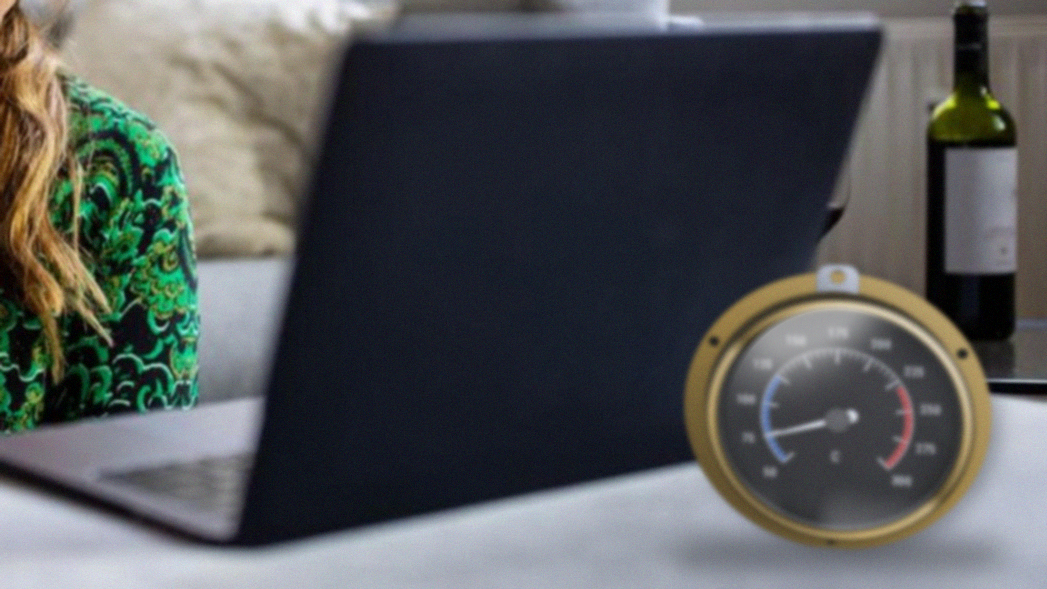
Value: 75 °C
